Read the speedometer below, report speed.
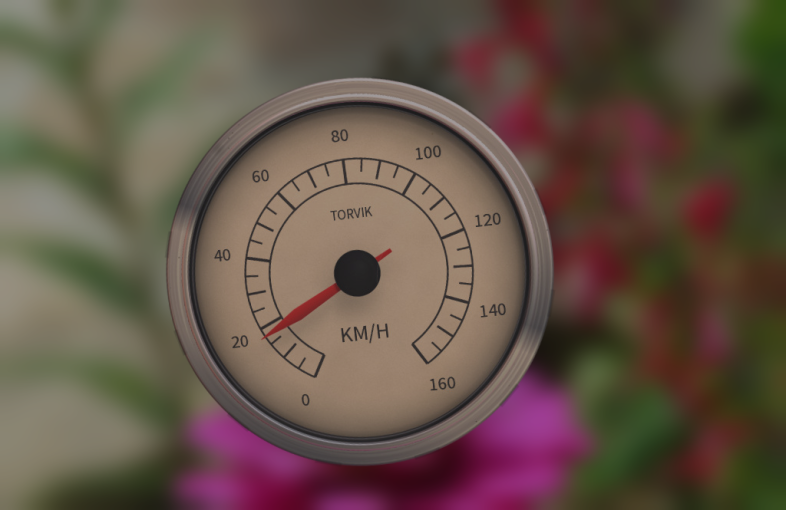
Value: 17.5 km/h
